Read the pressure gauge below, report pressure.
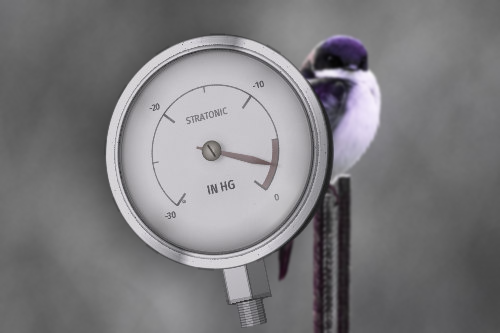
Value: -2.5 inHg
